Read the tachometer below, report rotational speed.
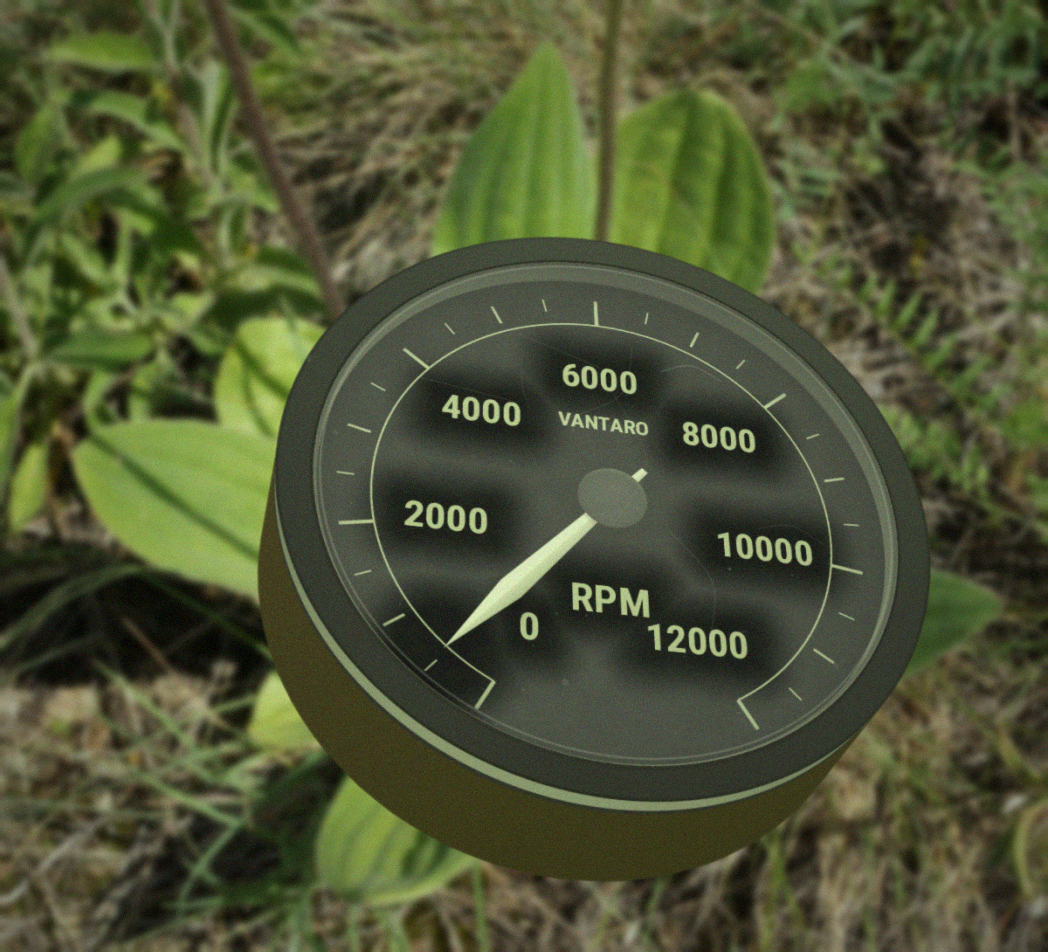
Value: 500 rpm
